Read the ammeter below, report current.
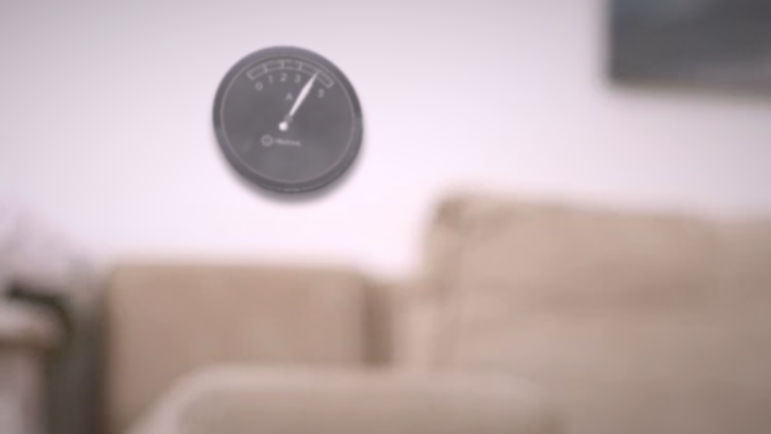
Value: 4 A
